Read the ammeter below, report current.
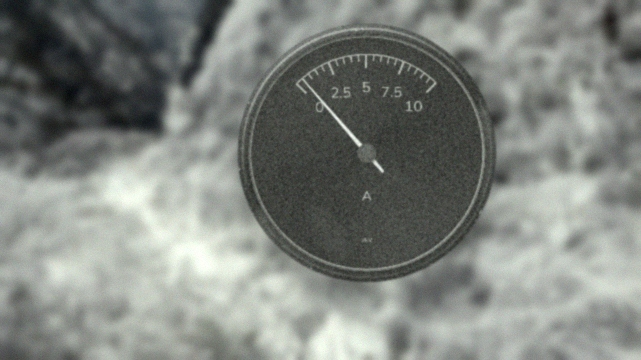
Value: 0.5 A
